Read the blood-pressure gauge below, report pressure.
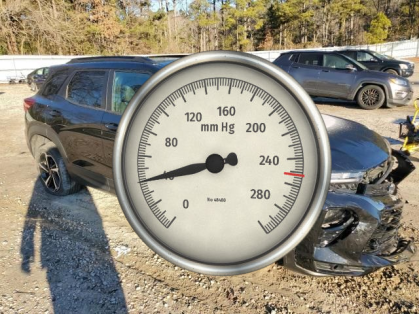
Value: 40 mmHg
